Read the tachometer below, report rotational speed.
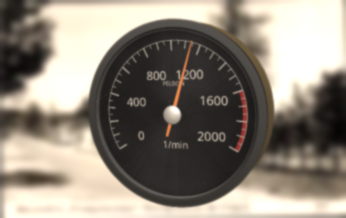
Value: 1150 rpm
